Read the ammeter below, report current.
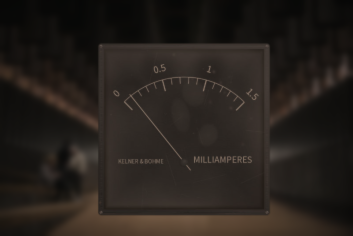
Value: 0.1 mA
